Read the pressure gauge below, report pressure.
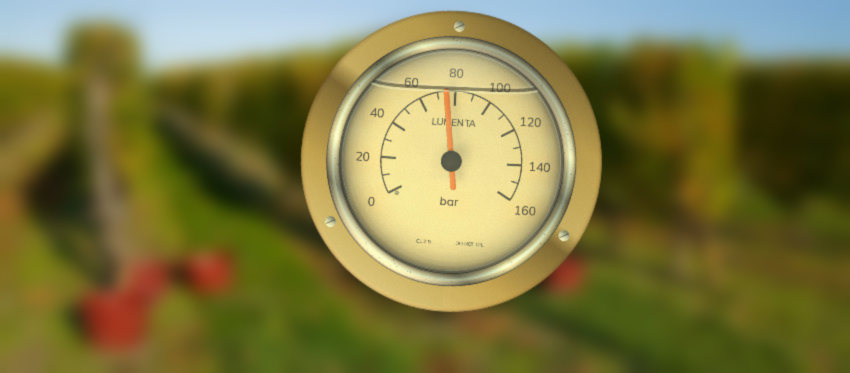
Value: 75 bar
